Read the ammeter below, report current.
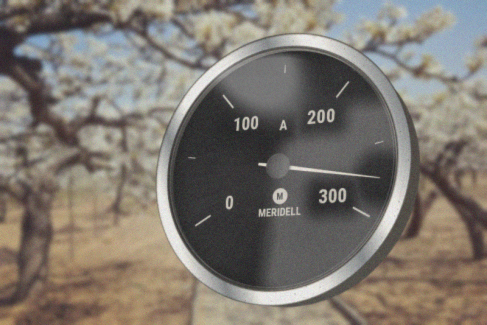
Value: 275 A
